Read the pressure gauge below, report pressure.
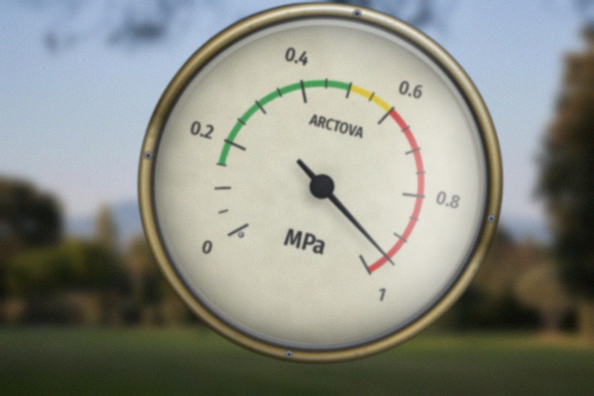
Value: 0.95 MPa
